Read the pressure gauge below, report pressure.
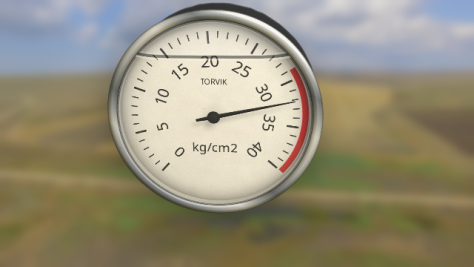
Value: 32 kg/cm²
